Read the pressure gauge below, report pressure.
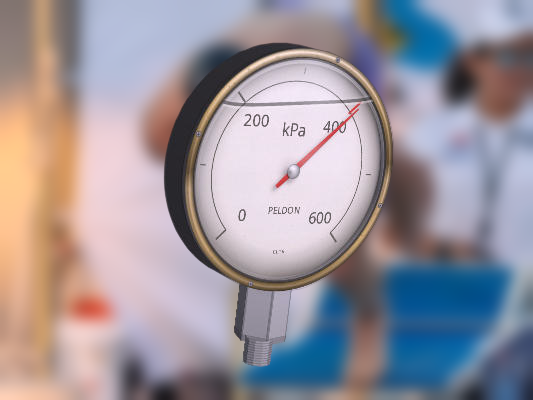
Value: 400 kPa
